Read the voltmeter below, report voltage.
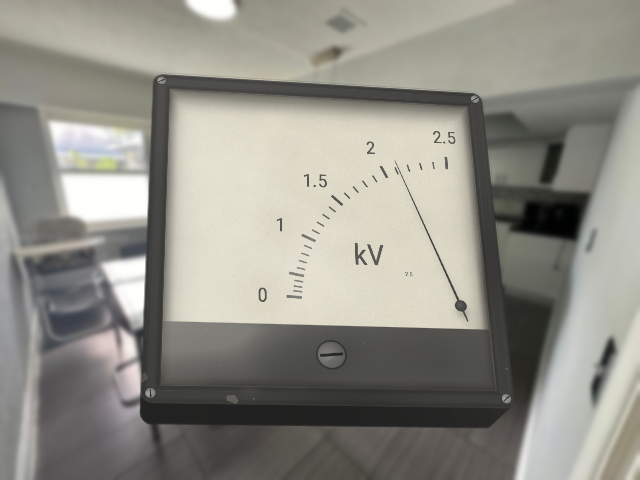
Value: 2.1 kV
